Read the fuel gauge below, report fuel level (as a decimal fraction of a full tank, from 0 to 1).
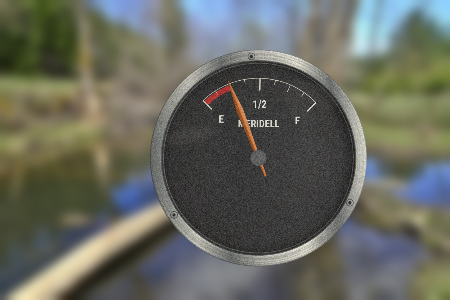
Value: 0.25
